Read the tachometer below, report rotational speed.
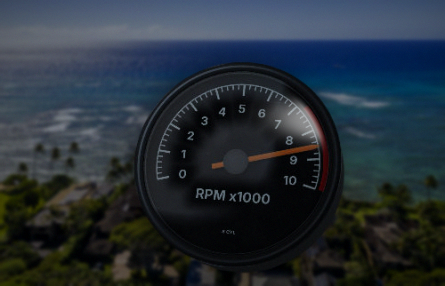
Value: 8600 rpm
